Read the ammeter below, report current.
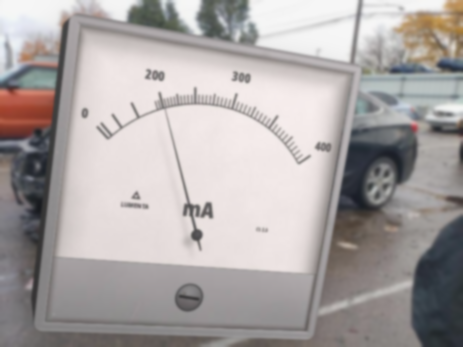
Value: 200 mA
